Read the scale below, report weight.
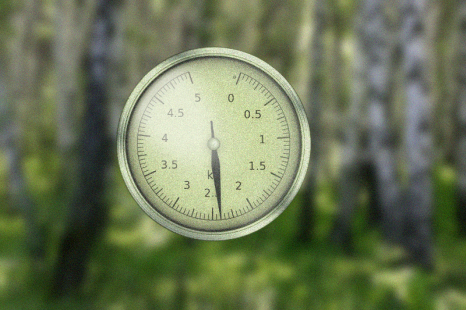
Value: 2.4 kg
